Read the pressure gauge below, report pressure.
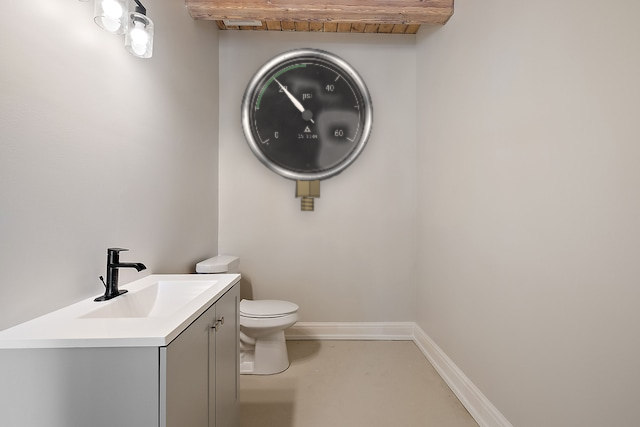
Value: 20 psi
